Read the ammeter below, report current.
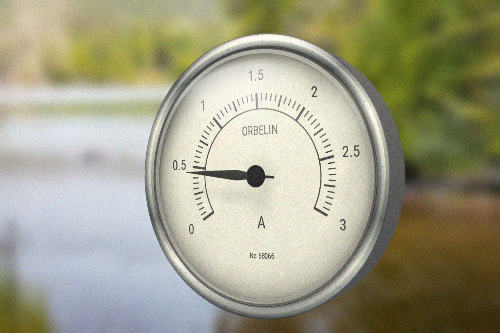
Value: 0.45 A
